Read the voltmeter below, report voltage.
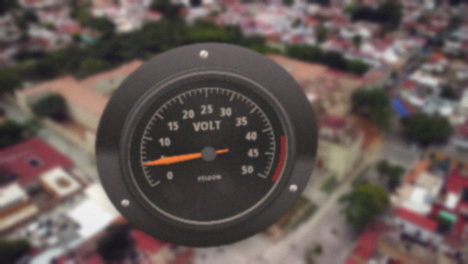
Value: 5 V
